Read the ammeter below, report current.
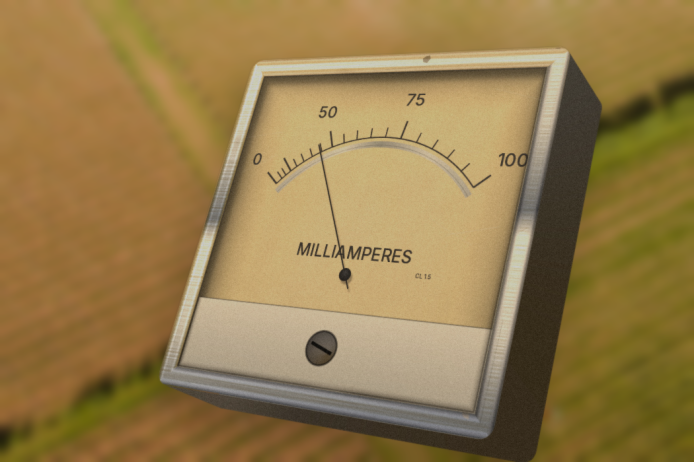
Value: 45 mA
